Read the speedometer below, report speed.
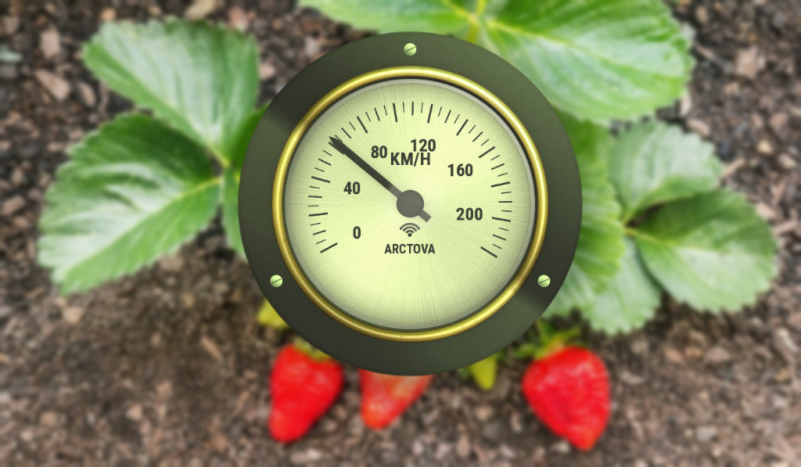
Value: 62.5 km/h
